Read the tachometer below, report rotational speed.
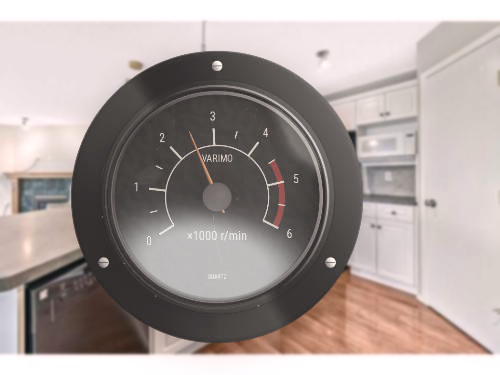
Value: 2500 rpm
